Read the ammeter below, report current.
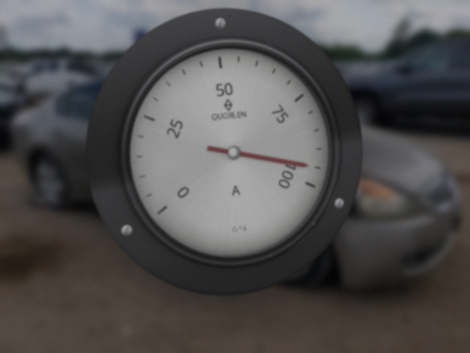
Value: 95 A
